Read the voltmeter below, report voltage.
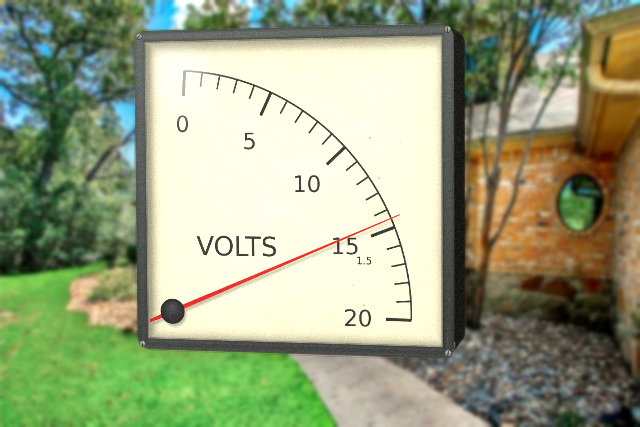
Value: 14.5 V
